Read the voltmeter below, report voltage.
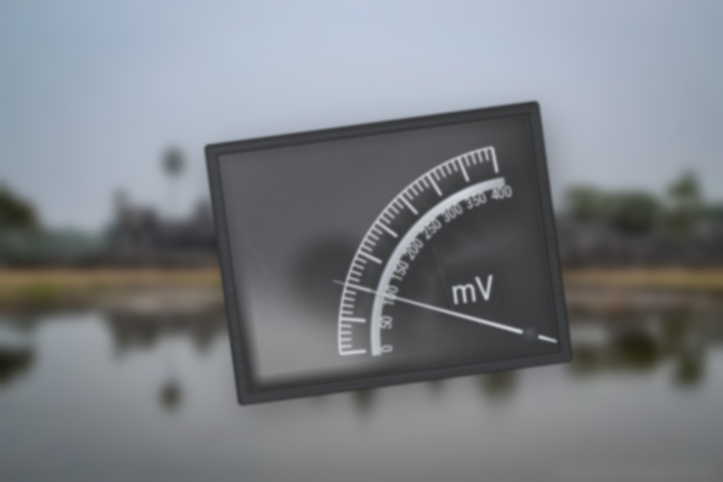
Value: 100 mV
